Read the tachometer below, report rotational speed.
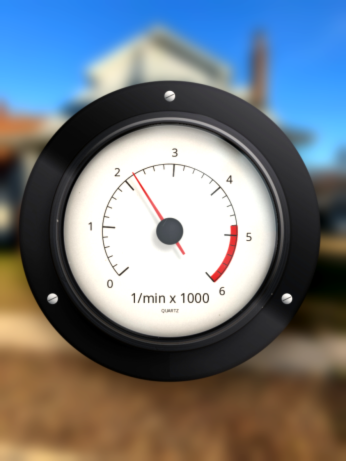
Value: 2200 rpm
